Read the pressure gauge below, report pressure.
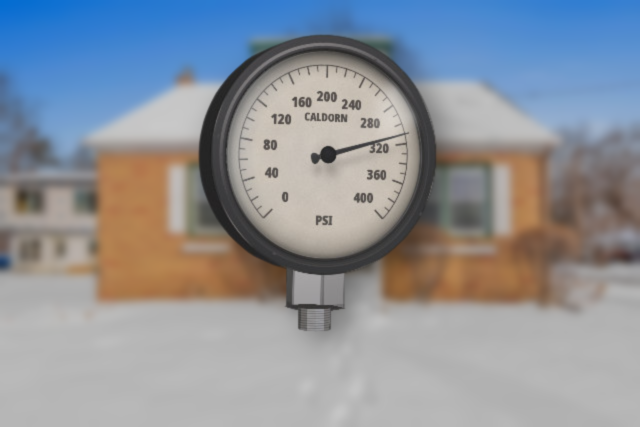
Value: 310 psi
